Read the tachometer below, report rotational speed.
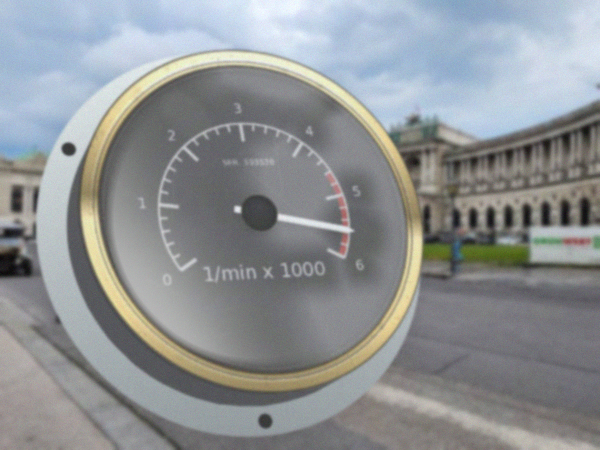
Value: 5600 rpm
